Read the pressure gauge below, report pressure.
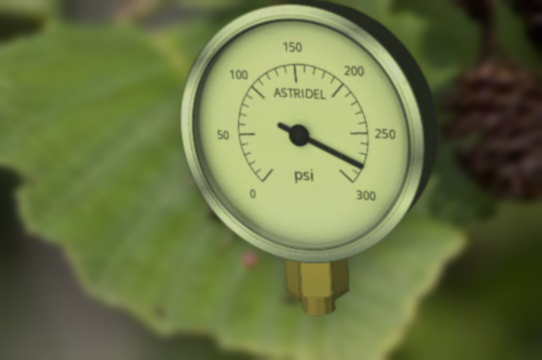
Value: 280 psi
